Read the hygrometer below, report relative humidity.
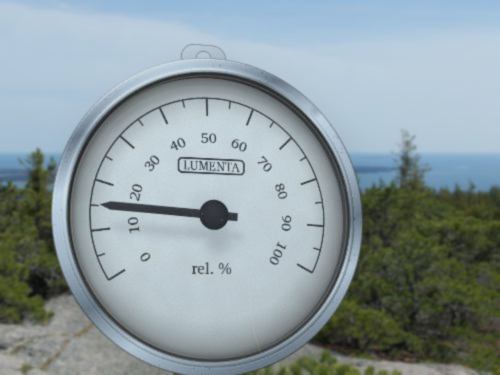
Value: 15 %
